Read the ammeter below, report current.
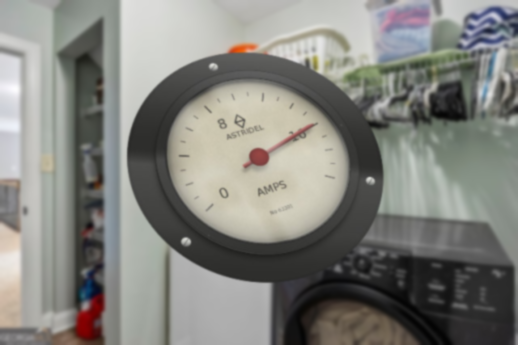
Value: 16 A
